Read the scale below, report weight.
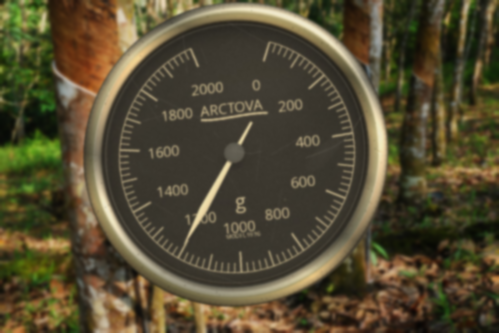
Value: 1200 g
